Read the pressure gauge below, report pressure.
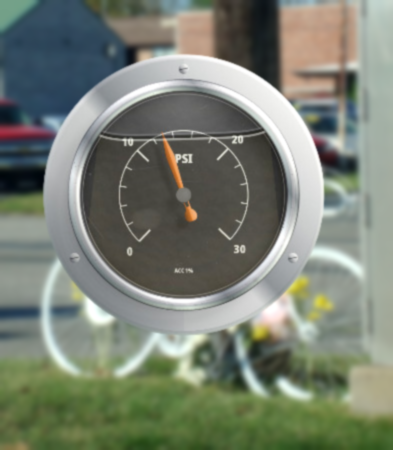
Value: 13 psi
